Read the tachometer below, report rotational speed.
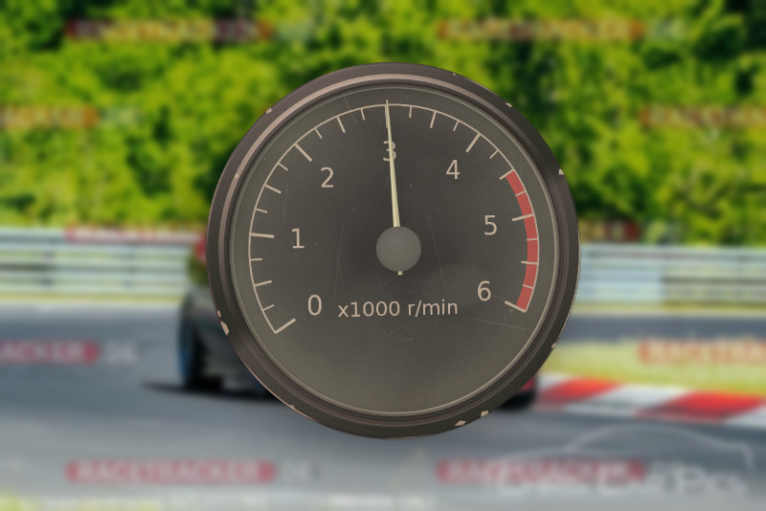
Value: 3000 rpm
